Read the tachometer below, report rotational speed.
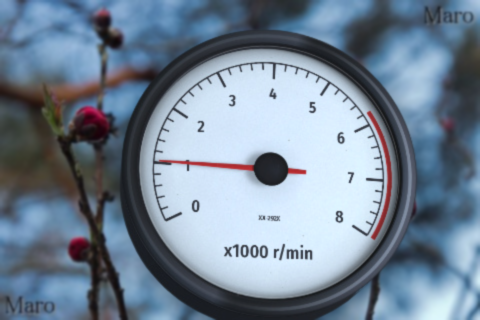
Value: 1000 rpm
